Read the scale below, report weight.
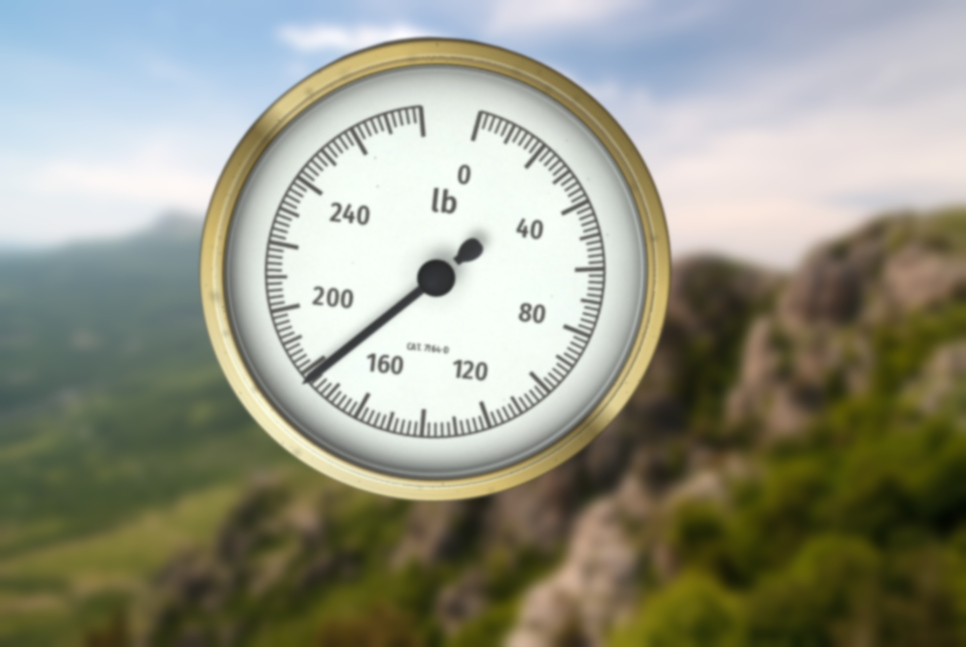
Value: 178 lb
